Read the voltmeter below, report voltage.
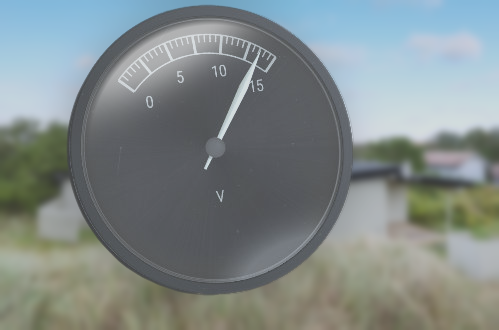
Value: 13.5 V
